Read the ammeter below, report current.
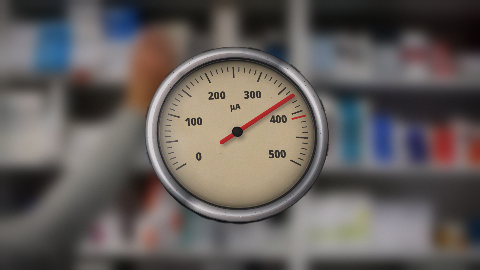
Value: 370 µA
